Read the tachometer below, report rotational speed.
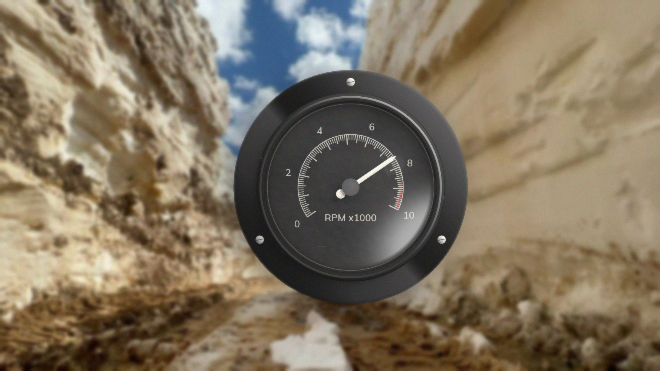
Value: 7500 rpm
